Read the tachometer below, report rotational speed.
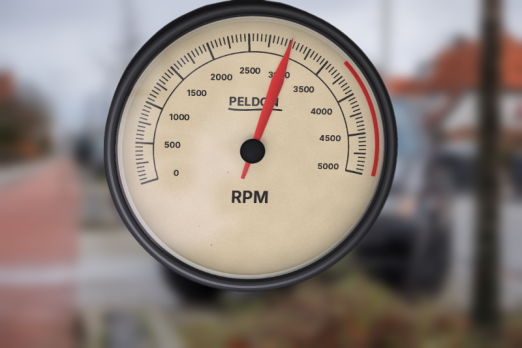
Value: 3000 rpm
